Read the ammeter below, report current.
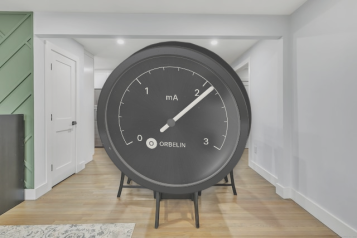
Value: 2.1 mA
